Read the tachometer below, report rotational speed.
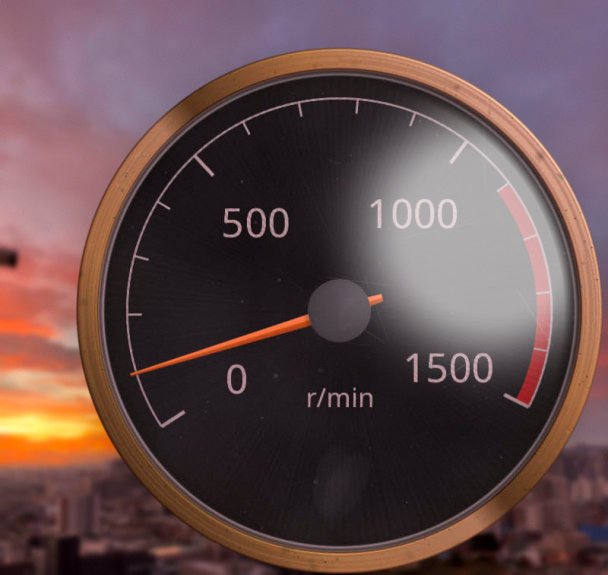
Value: 100 rpm
